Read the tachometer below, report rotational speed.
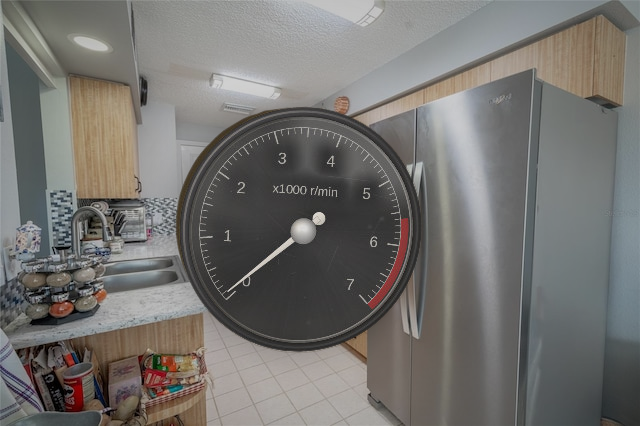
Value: 100 rpm
